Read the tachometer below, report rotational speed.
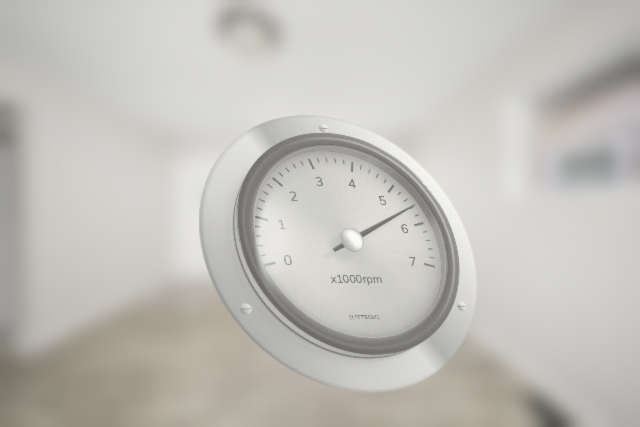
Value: 5600 rpm
